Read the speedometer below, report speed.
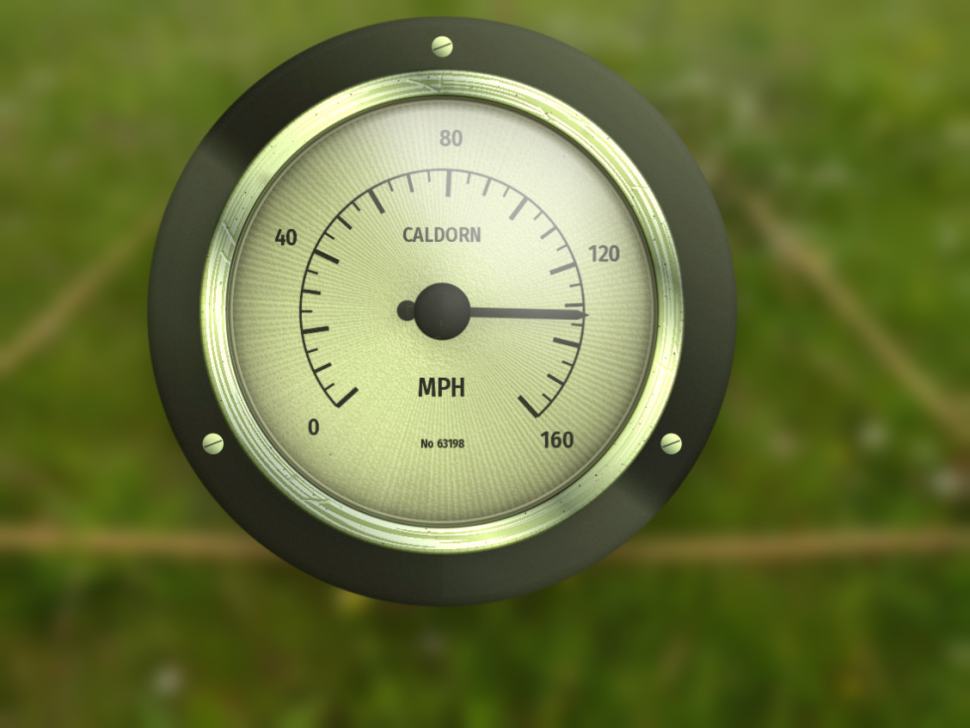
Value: 132.5 mph
